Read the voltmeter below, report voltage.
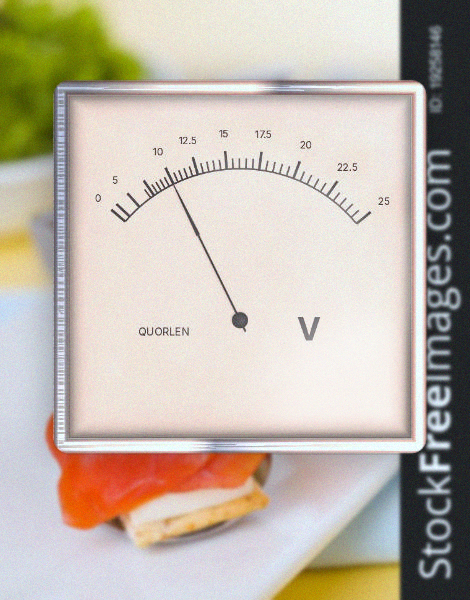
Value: 10 V
